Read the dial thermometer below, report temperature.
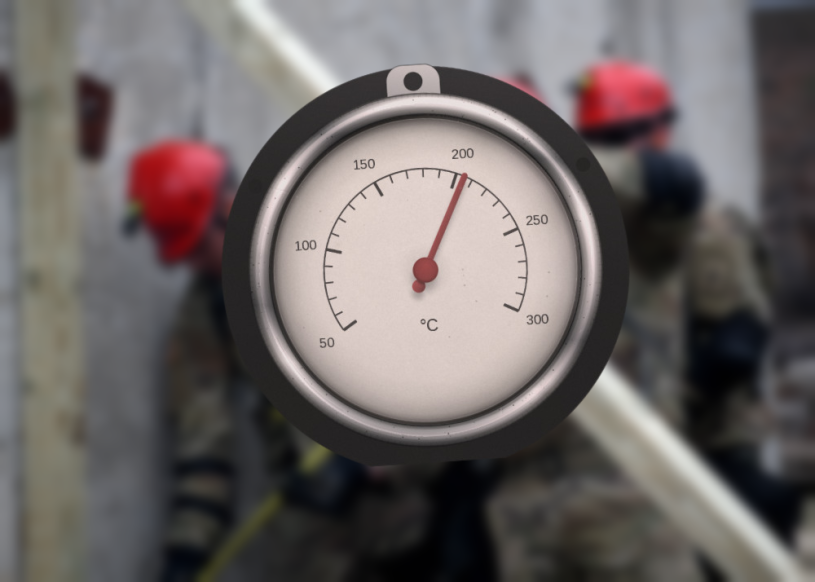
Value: 205 °C
